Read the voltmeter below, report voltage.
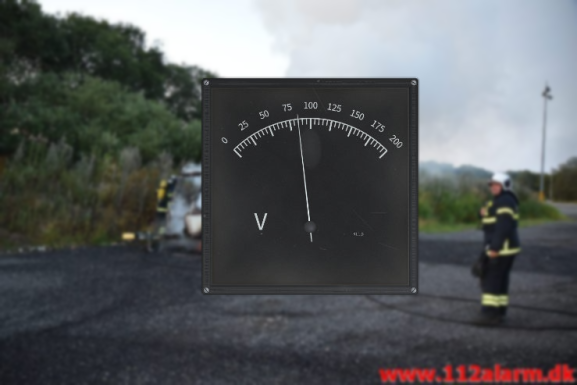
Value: 85 V
